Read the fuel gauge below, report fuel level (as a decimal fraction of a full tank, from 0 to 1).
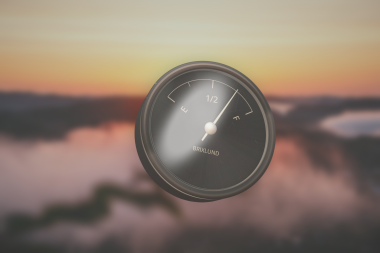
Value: 0.75
